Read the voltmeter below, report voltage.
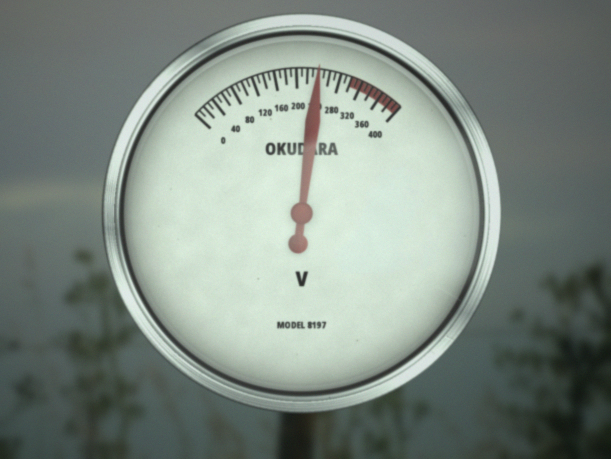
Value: 240 V
